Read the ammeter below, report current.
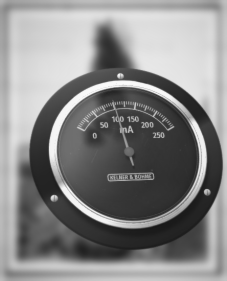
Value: 100 mA
